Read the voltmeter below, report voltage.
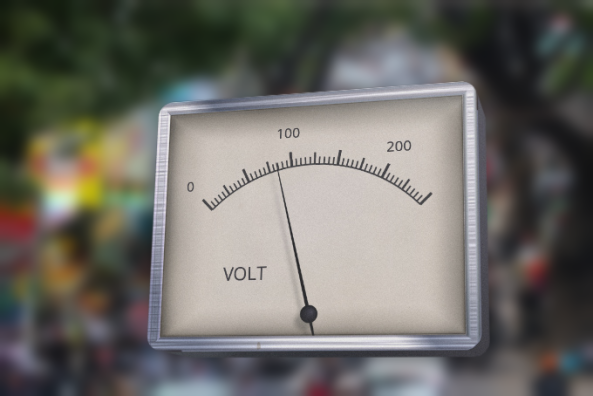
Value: 85 V
